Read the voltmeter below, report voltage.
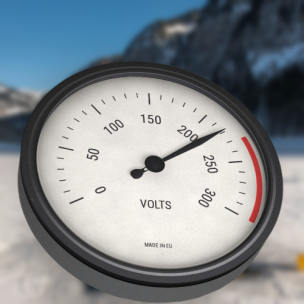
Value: 220 V
